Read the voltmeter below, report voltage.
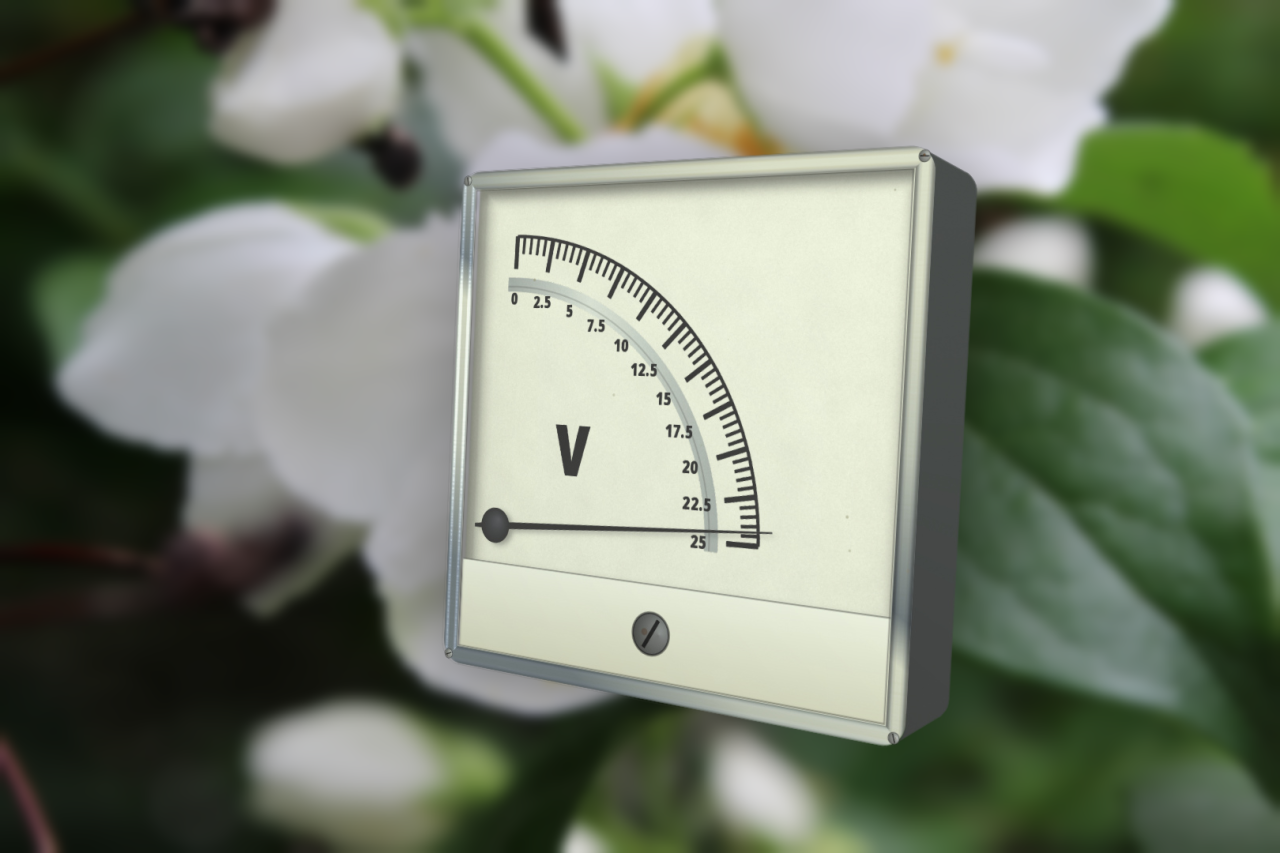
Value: 24.25 V
